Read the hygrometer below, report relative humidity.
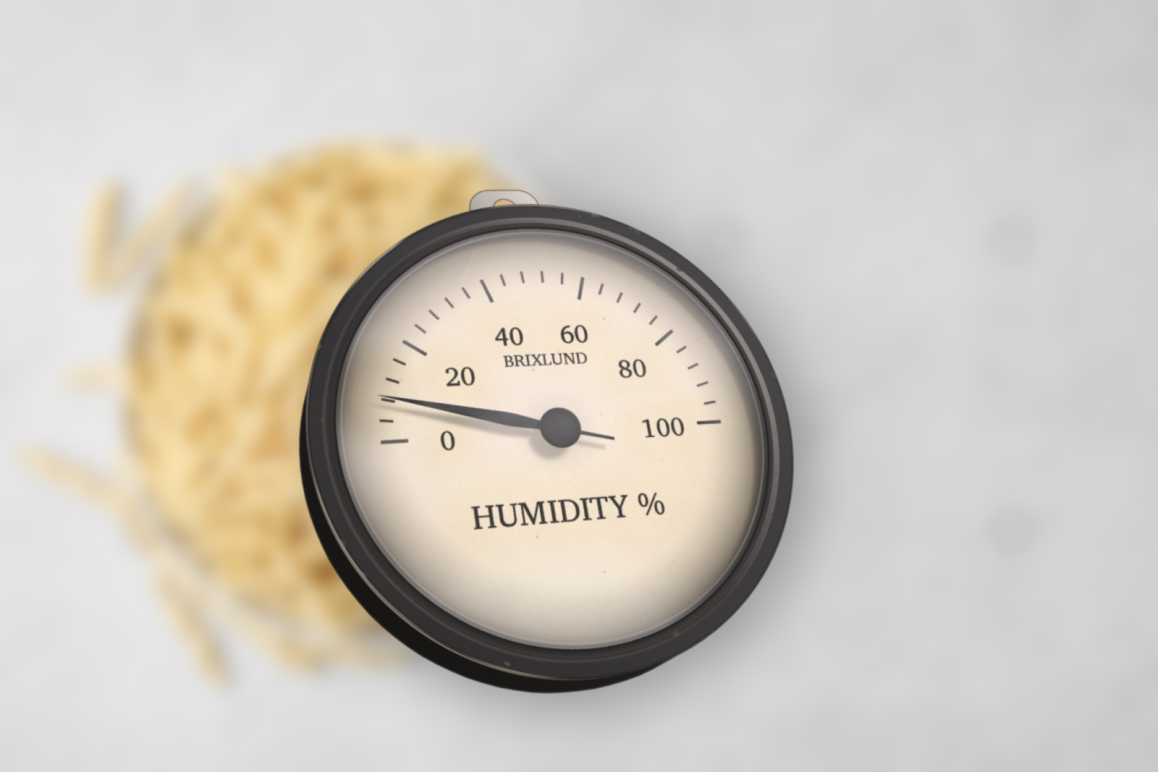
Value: 8 %
